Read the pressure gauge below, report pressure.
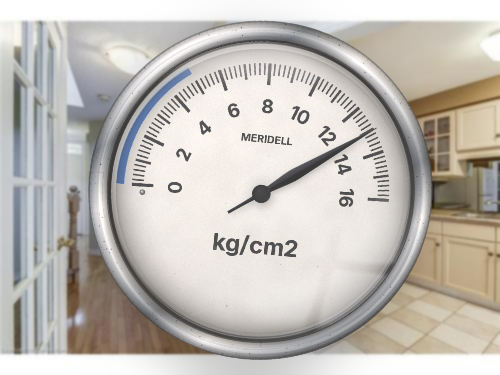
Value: 13 kg/cm²
